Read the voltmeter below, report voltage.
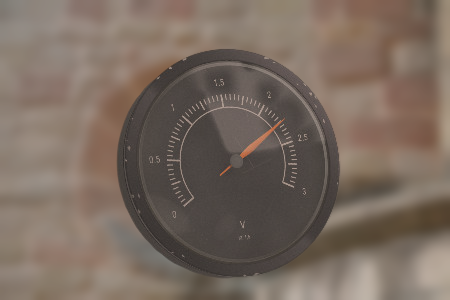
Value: 2.25 V
